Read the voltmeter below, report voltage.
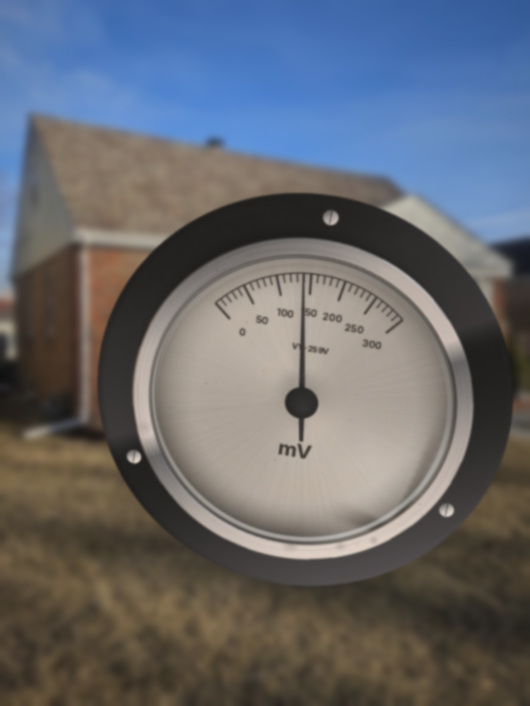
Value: 140 mV
